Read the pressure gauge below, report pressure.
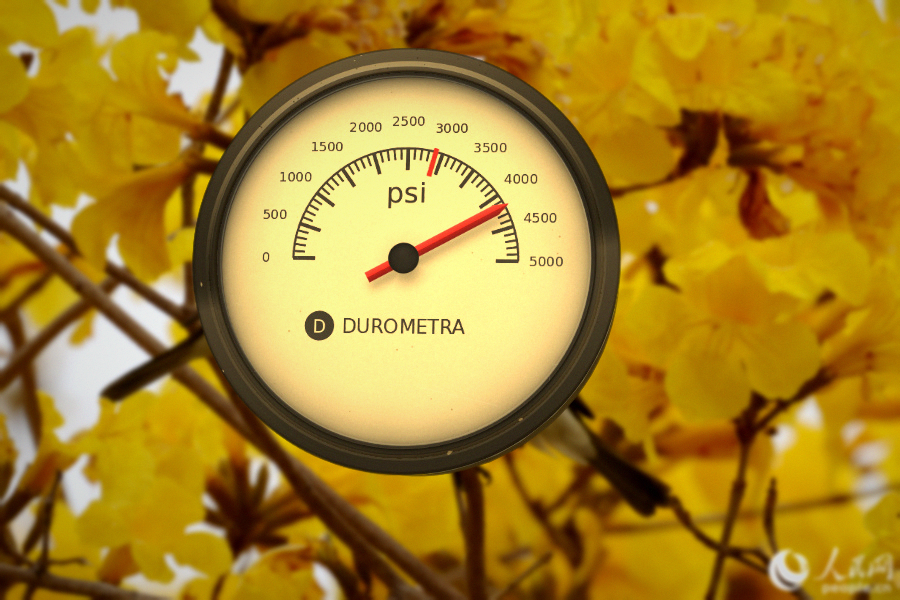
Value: 4200 psi
